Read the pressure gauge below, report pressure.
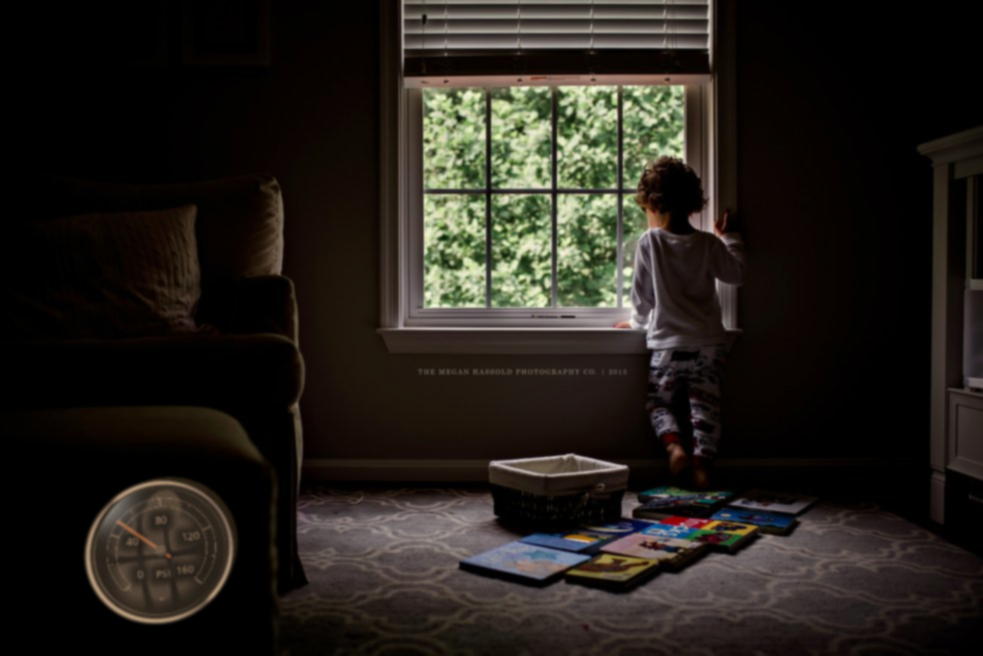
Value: 50 psi
